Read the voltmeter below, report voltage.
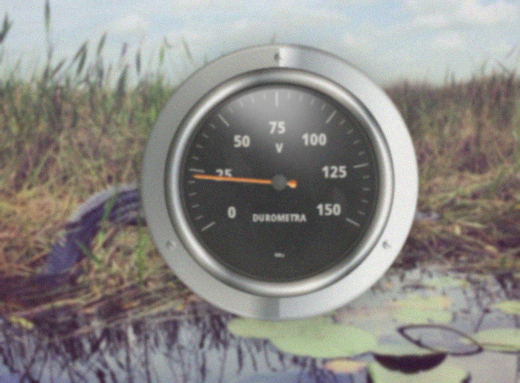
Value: 22.5 V
